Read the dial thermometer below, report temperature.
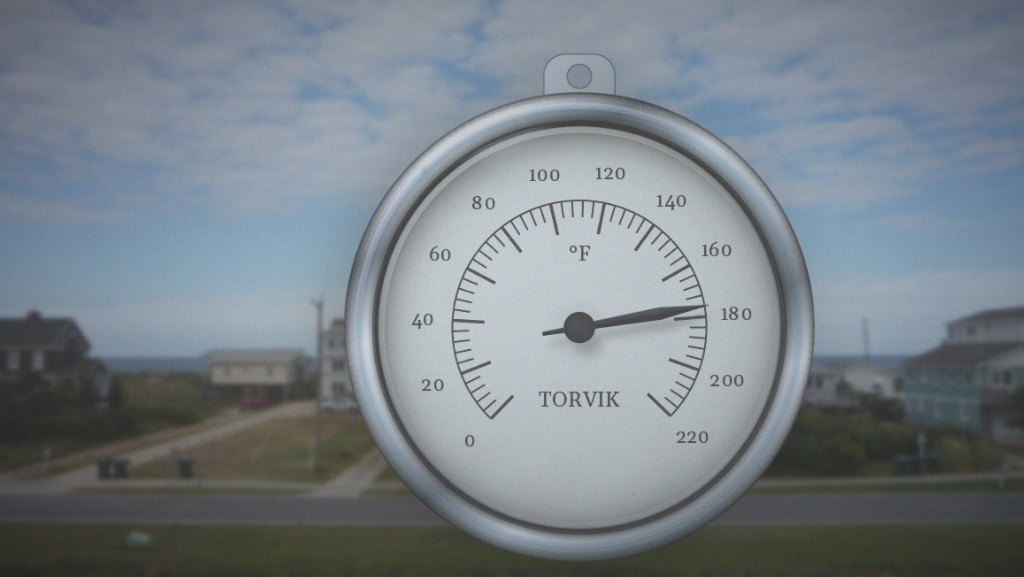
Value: 176 °F
